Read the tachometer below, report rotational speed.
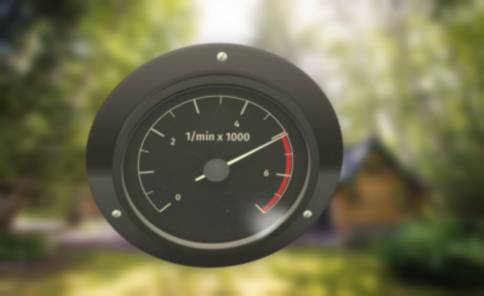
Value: 5000 rpm
